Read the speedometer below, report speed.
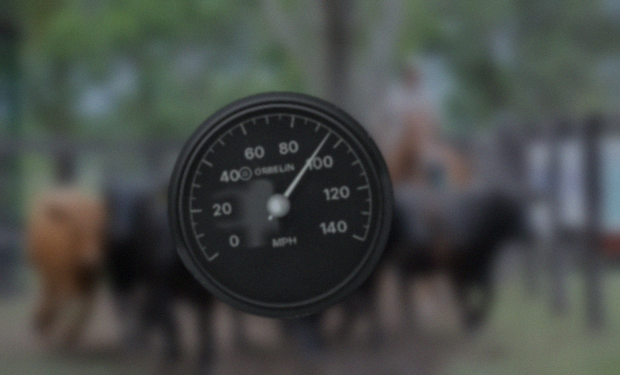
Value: 95 mph
